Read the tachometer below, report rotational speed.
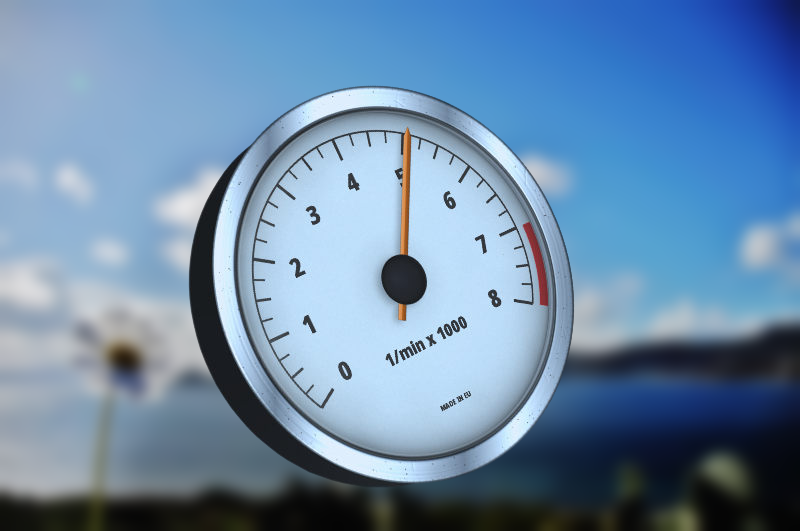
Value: 5000 rpm
